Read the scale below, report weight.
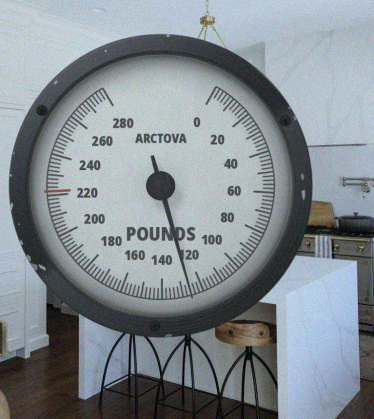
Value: 126 lb
